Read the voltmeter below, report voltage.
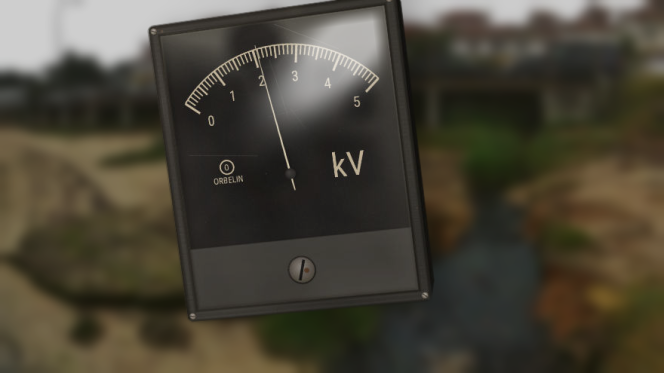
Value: 2.1 kV
